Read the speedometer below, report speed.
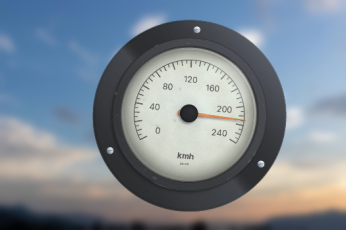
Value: 215 km/h
